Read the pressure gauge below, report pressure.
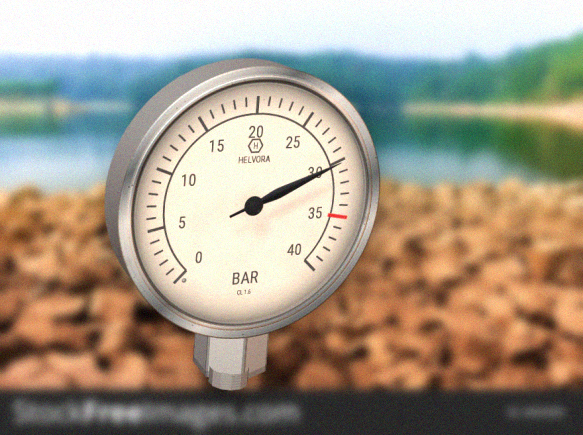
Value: 30 bar
